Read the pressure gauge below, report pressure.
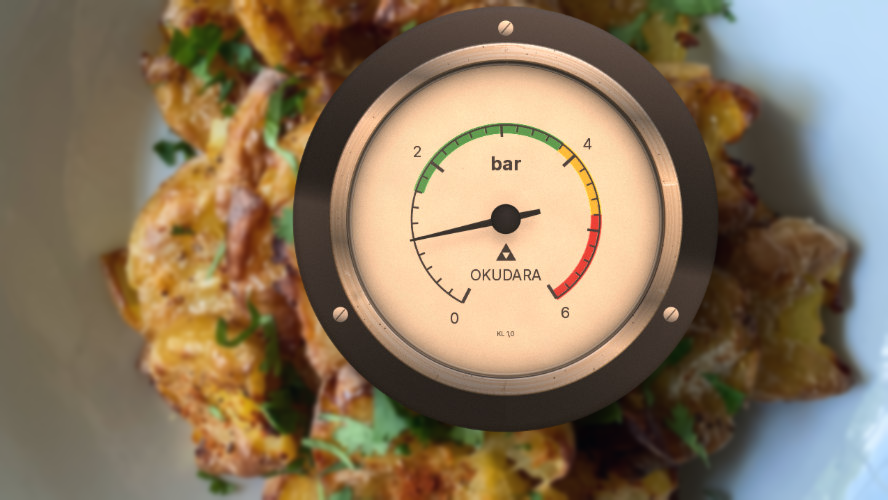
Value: 1 bar
